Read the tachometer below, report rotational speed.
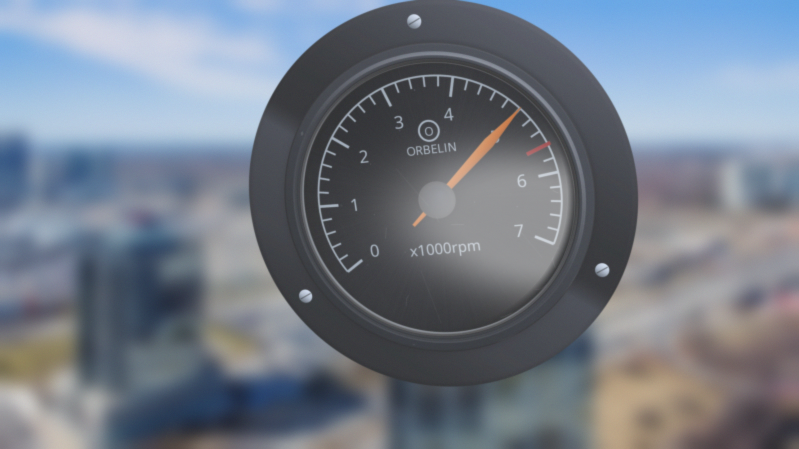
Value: 5000 rpm
